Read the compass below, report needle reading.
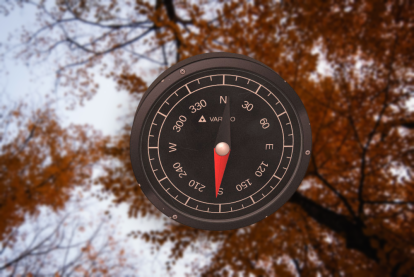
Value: 185 °
